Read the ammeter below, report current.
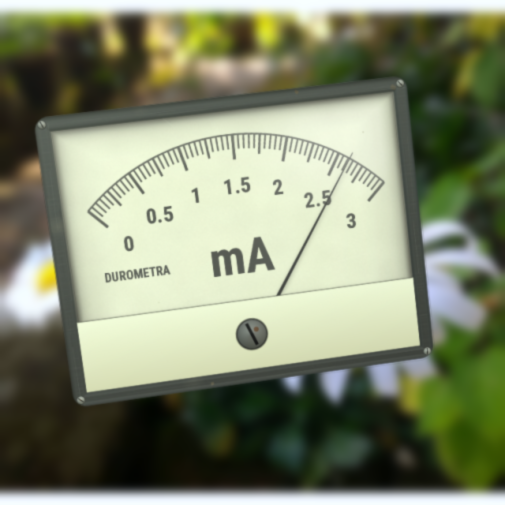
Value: 2.6 mA
